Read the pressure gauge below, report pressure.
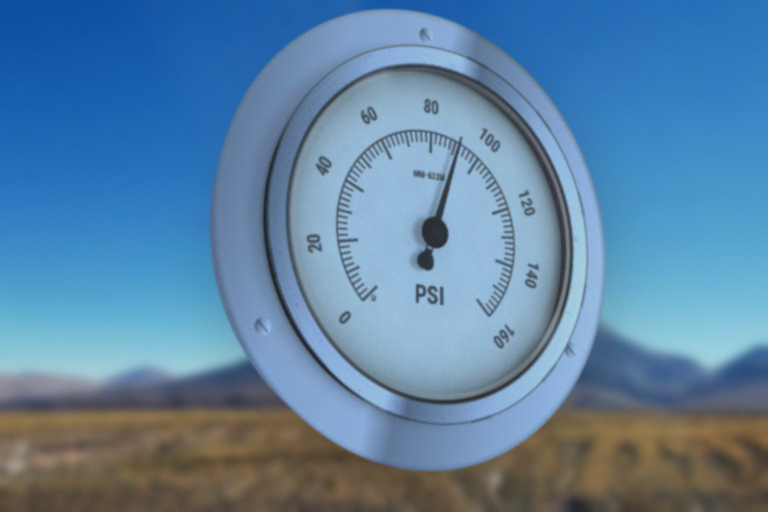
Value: 90 psi
